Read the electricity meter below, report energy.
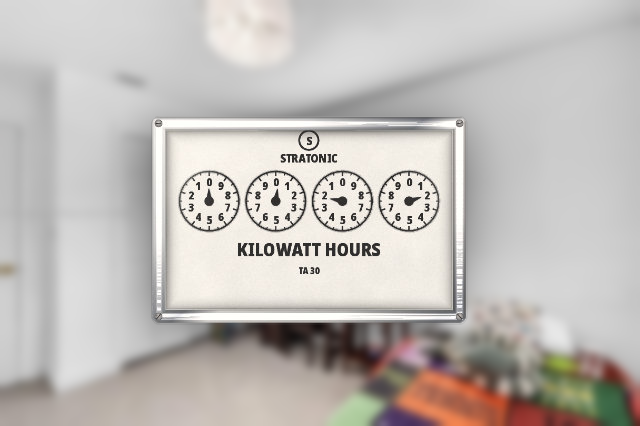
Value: 22 kWh
